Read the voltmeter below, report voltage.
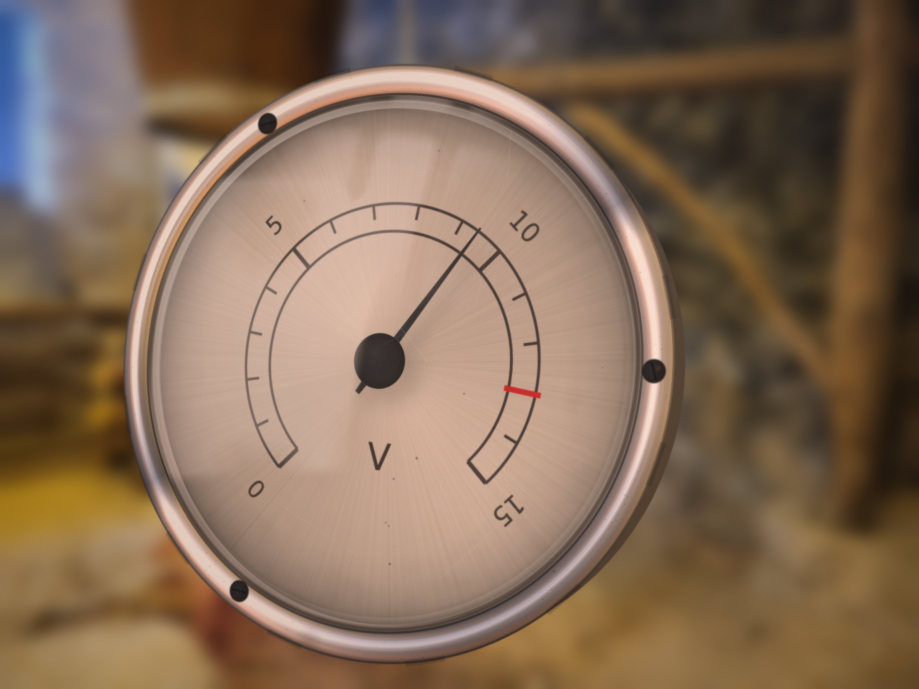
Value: 9.5 V
